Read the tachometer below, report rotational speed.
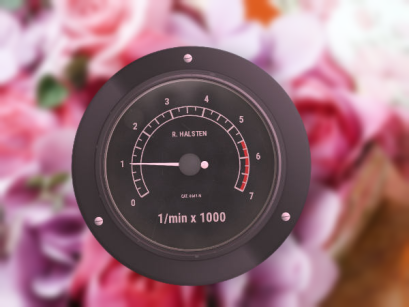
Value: 1000 rpm
